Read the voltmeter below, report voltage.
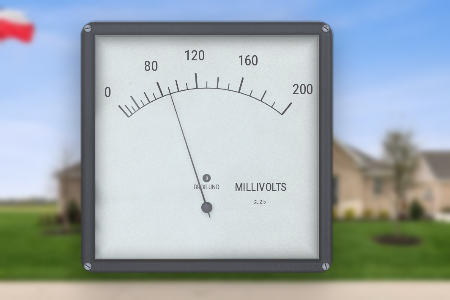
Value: 90 mV
